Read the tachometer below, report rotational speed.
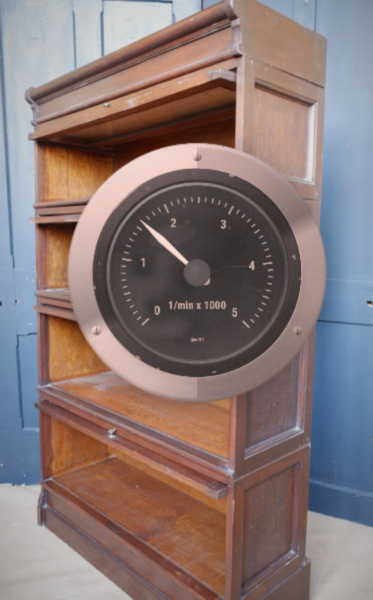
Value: 1600 rpm
